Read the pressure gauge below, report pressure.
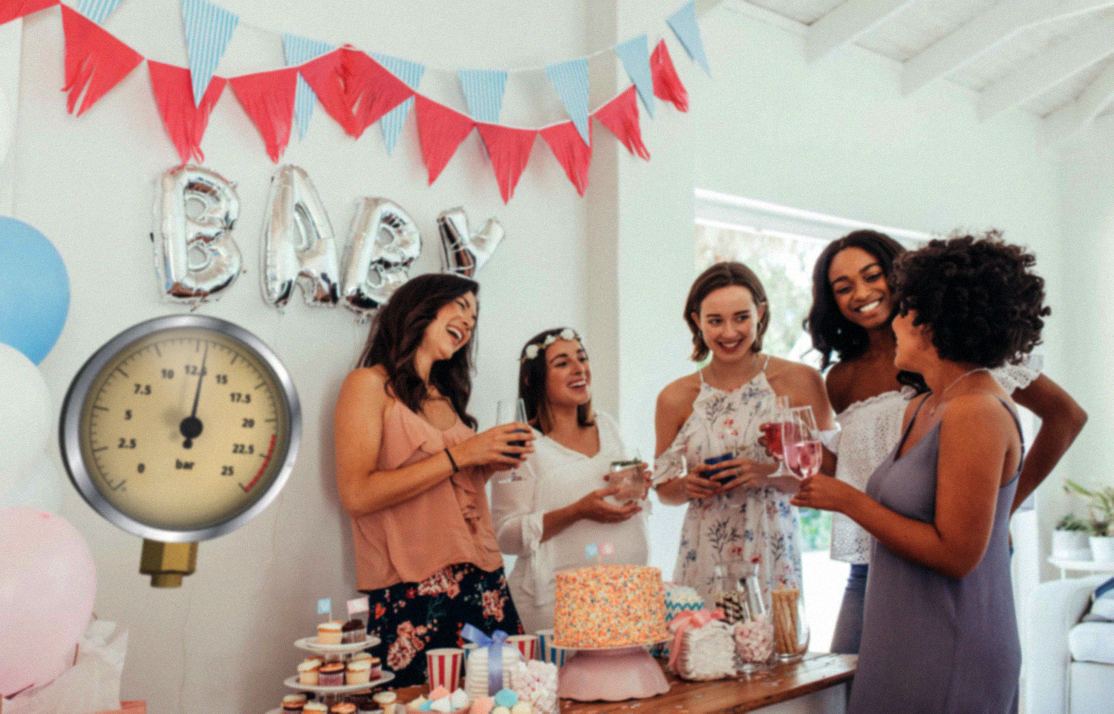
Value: 13 bar
